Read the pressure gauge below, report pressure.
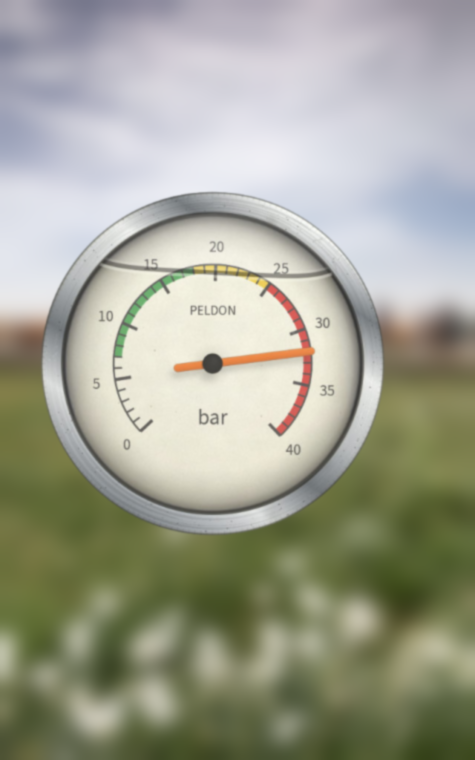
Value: 32 bar
